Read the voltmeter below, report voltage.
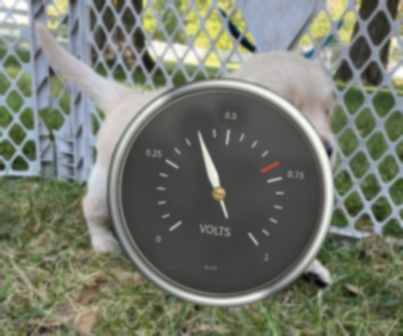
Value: 0.4 V
